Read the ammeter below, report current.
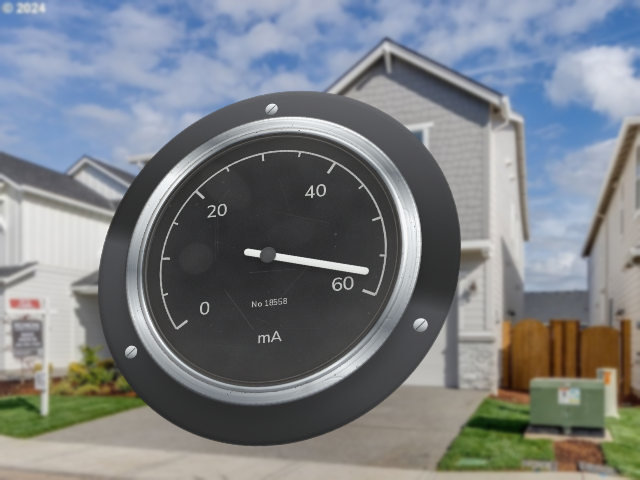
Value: 57.5 mA
